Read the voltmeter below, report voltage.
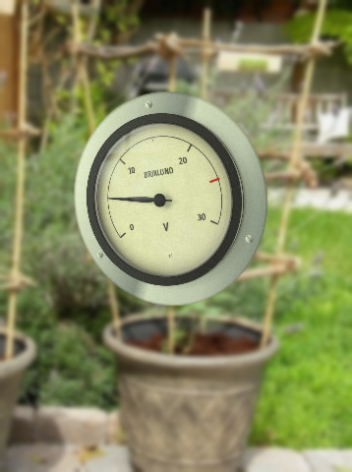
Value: 5 V
